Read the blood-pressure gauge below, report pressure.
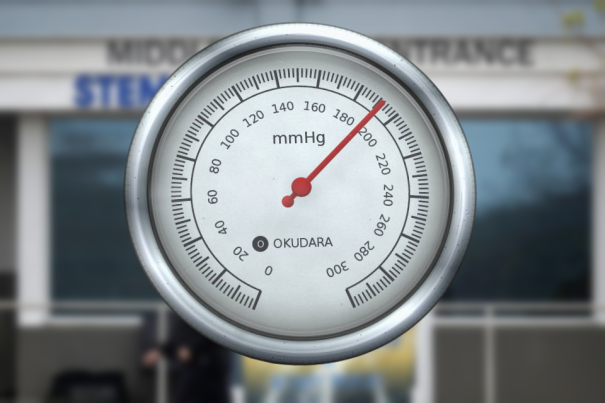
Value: 192 mmHg
